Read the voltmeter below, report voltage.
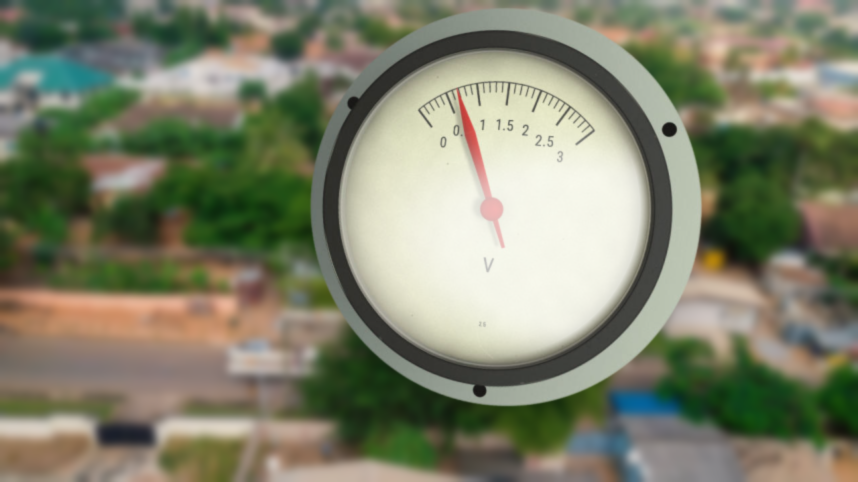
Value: 0.7 V
